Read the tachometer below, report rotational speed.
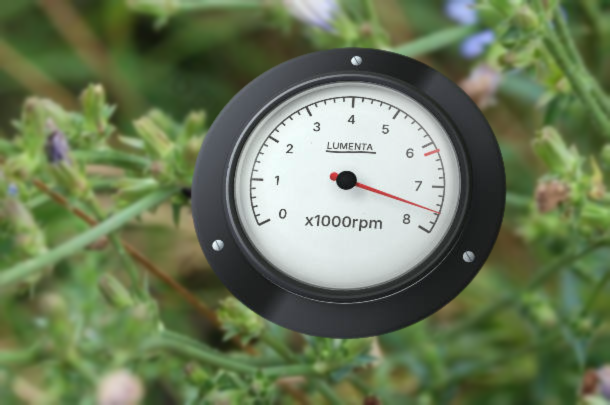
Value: 7600 rpm
